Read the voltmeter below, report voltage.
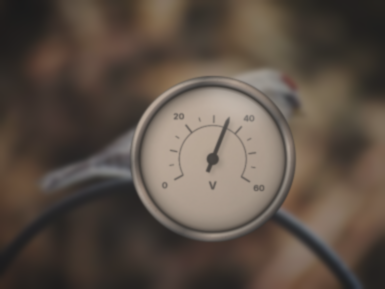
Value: 35 V
